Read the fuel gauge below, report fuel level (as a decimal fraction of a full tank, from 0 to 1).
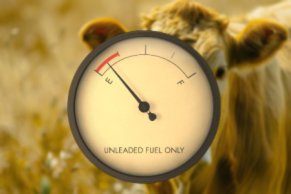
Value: 0.125
